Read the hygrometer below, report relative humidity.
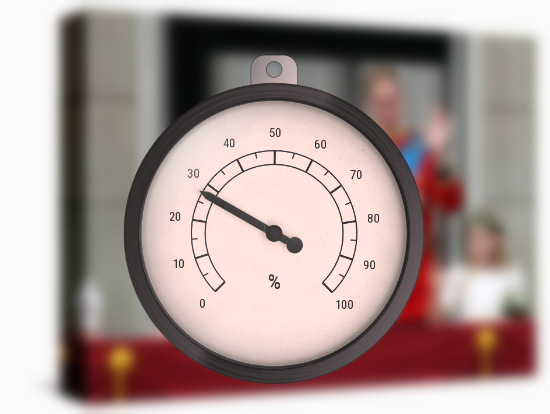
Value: 27.5 %
